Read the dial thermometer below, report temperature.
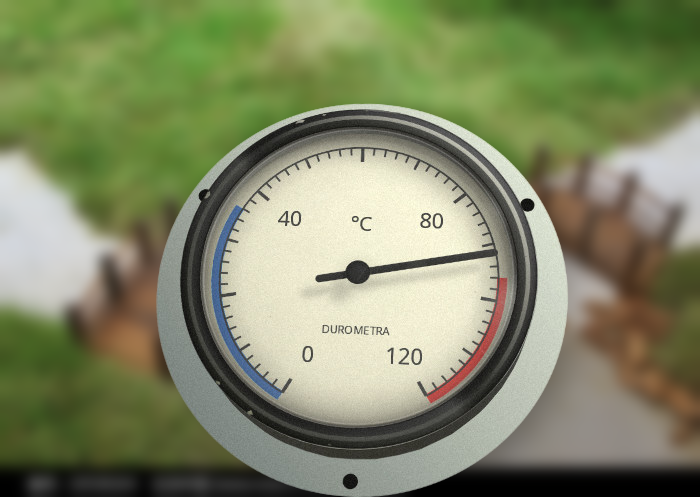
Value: 92 °C
